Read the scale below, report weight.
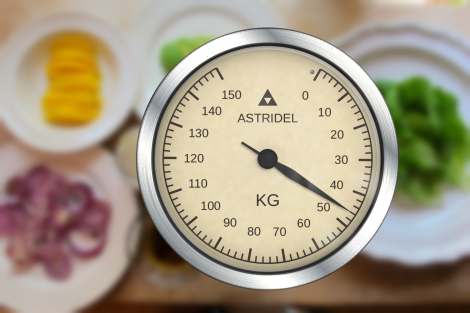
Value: 46 kg
